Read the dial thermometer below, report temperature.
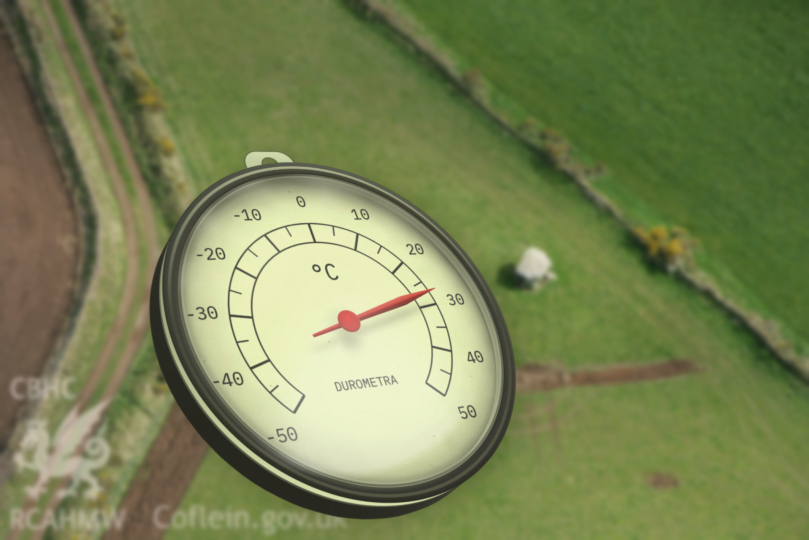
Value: 27.5 °C
